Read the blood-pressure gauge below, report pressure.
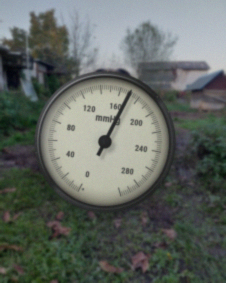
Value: 170 mmHg
